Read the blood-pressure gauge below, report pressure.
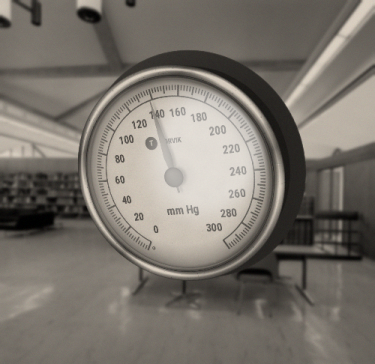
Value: 140 mmHg
